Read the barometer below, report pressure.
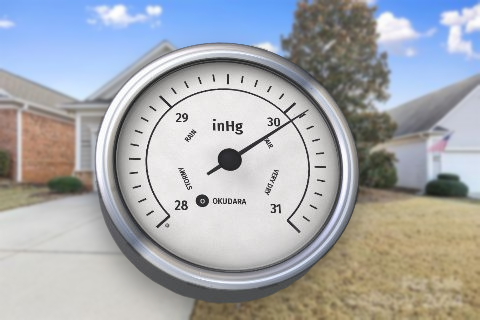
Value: 30.1 inHg
